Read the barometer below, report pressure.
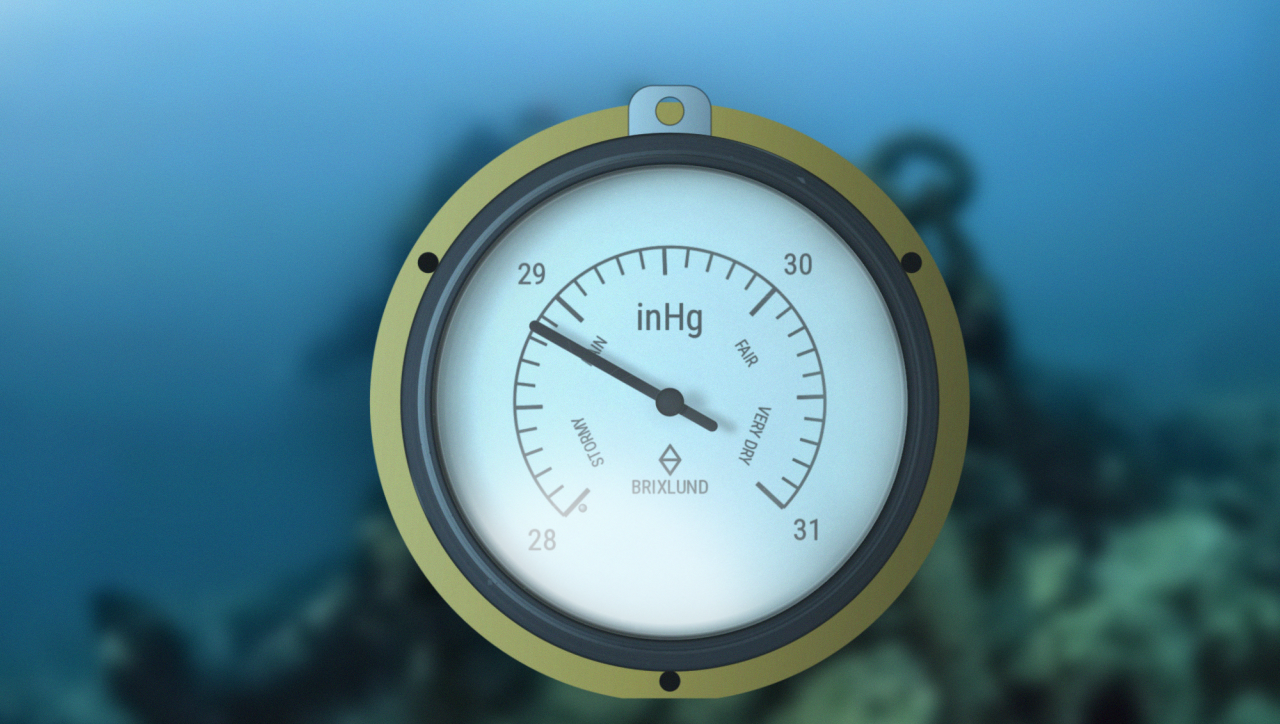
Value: 28.85 inHg
